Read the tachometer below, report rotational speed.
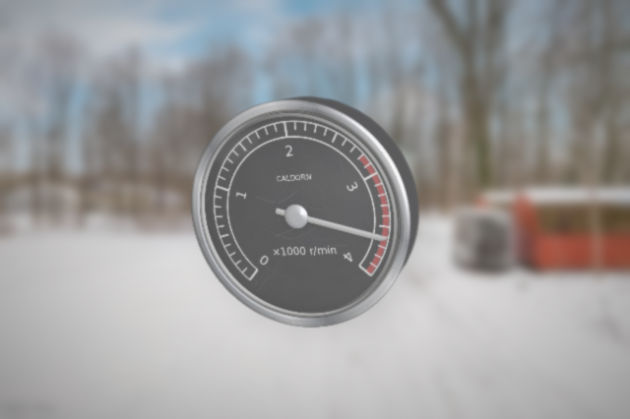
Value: 3600 rpm
